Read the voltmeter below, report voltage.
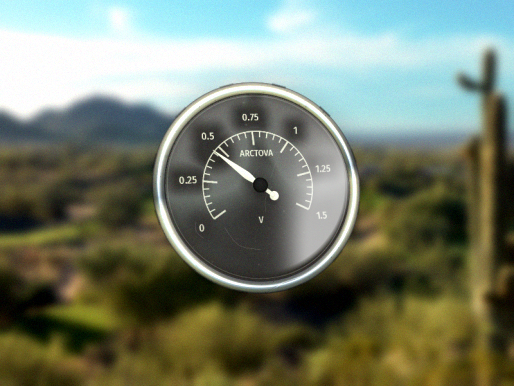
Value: 0.45 V
